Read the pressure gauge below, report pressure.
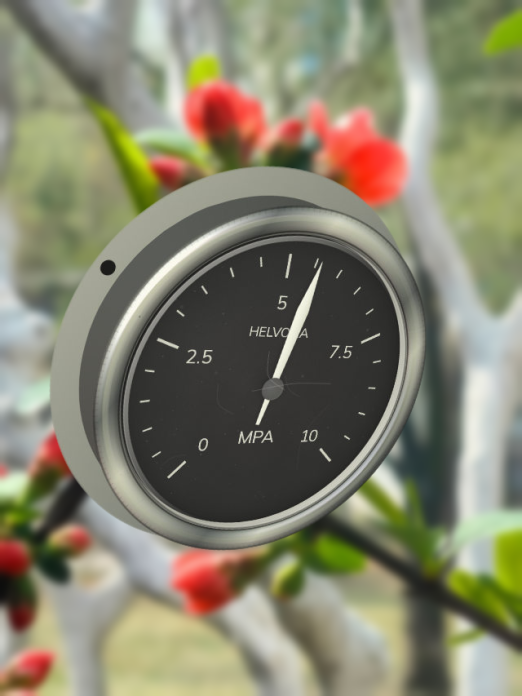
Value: 5.5 MPa
